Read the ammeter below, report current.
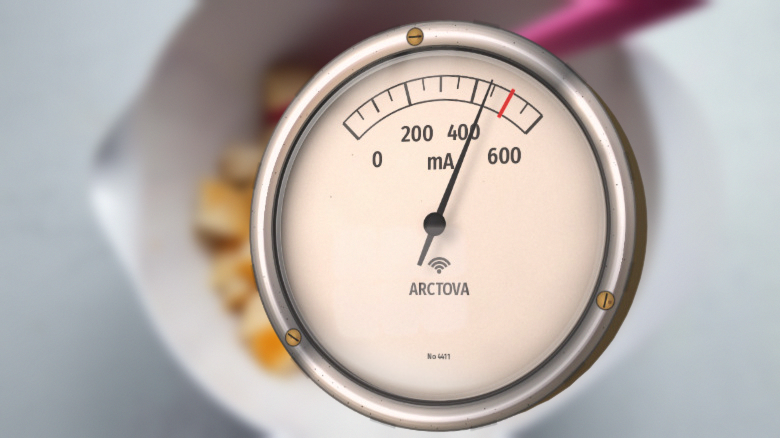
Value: 450 mA
